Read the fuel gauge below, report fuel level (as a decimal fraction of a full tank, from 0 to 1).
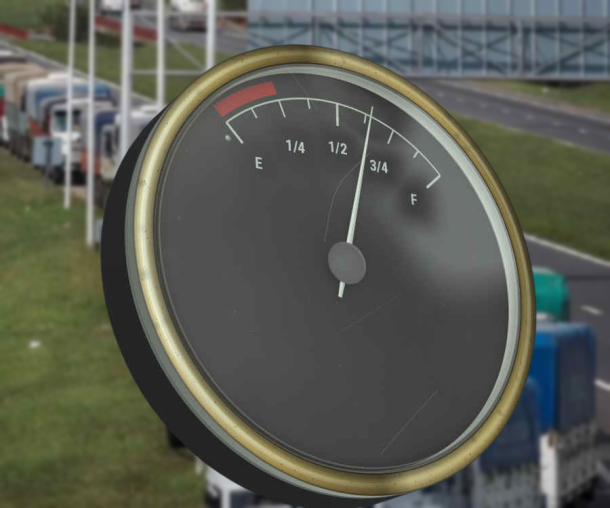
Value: 0.625
